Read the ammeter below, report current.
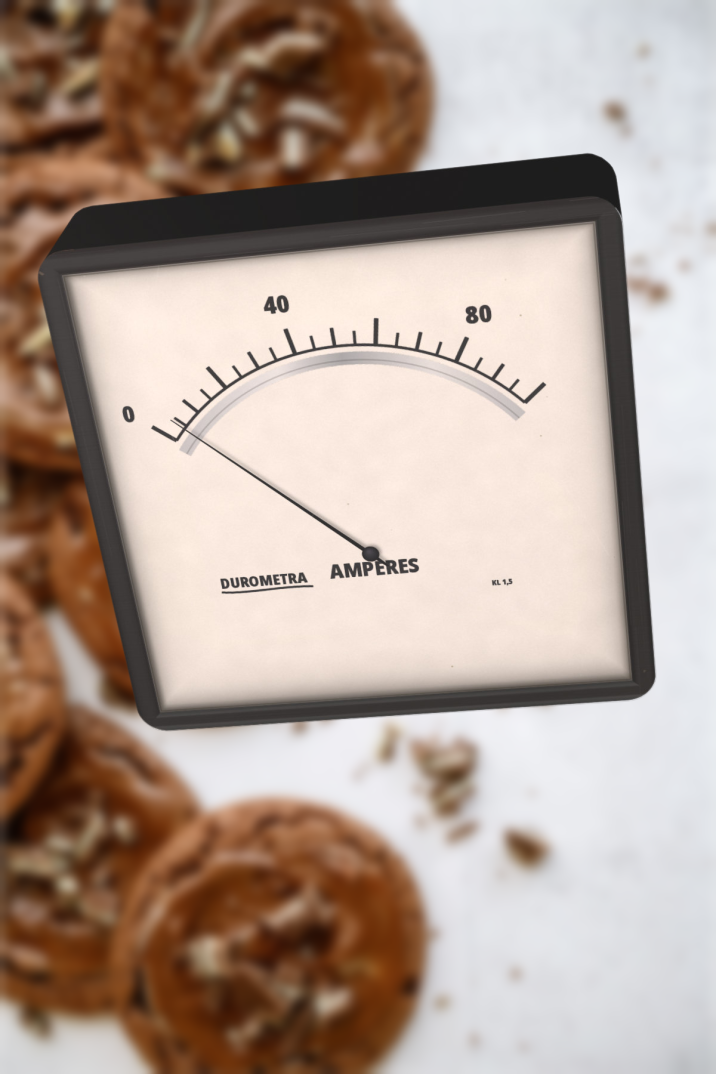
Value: 5 A
